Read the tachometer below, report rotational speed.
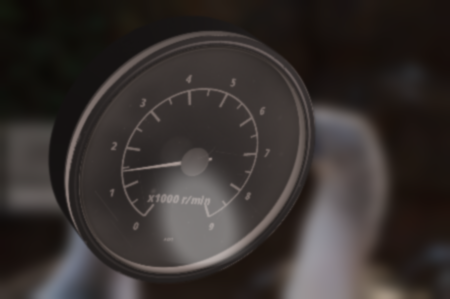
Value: 1500 rpm
